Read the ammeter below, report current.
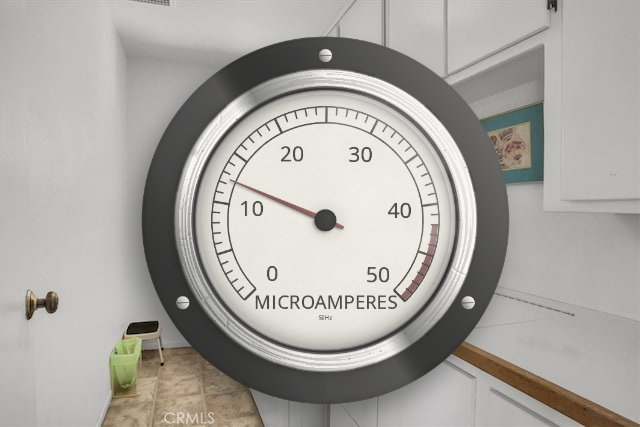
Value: 12.5 µA
